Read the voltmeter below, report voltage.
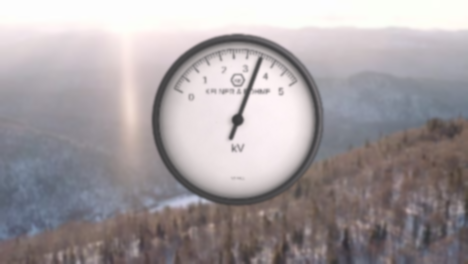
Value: 3.5 kV
